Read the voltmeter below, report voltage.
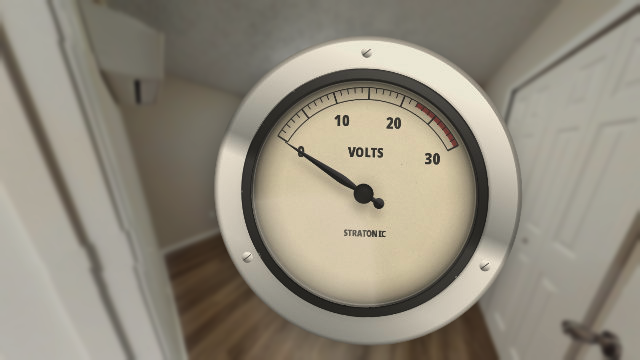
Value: 0 V
